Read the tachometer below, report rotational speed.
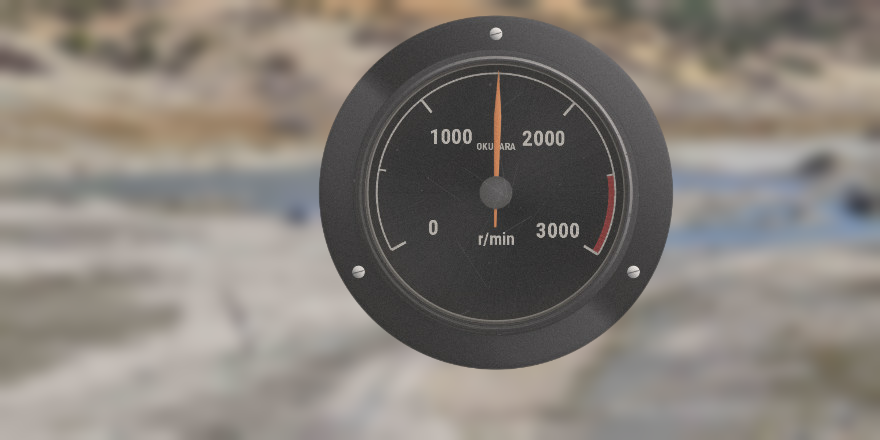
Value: 1500 rpm
